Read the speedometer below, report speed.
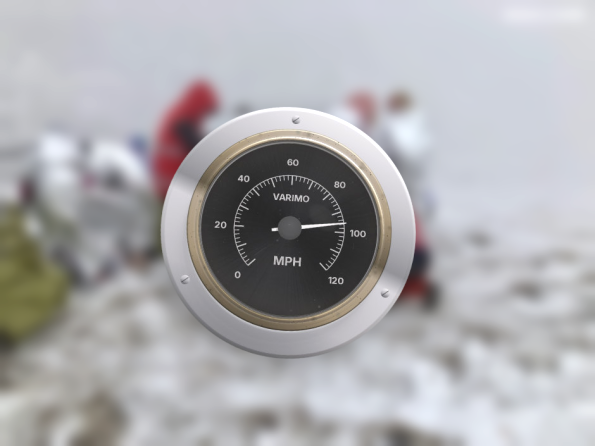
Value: 96 mph
